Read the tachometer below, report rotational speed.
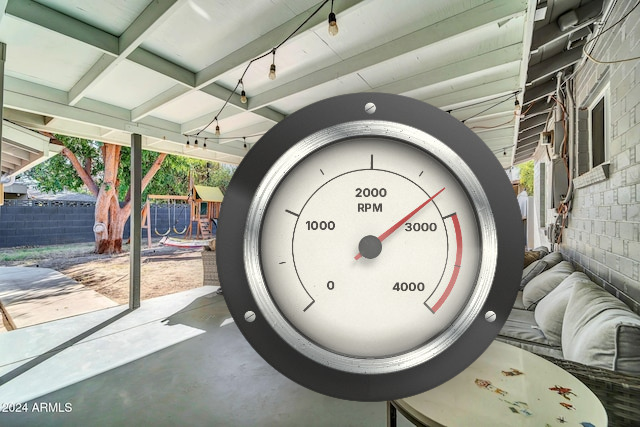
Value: 2750 rpm
